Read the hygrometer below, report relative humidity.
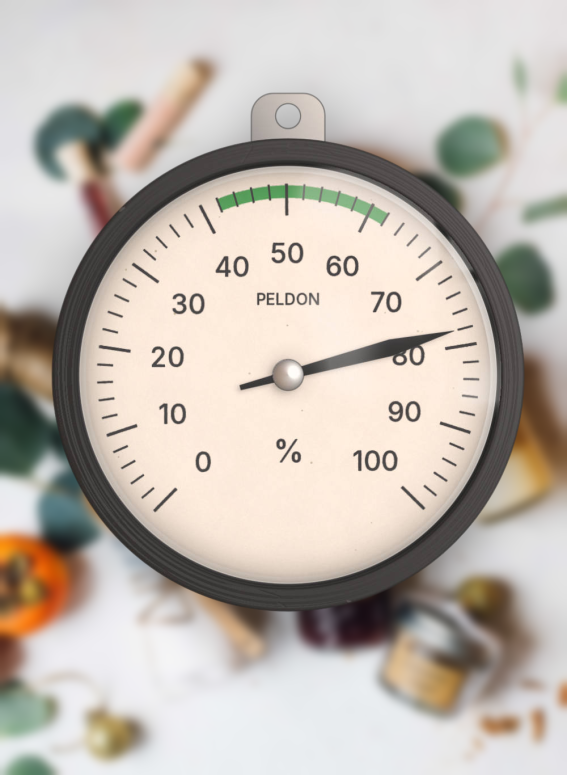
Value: 78 %
